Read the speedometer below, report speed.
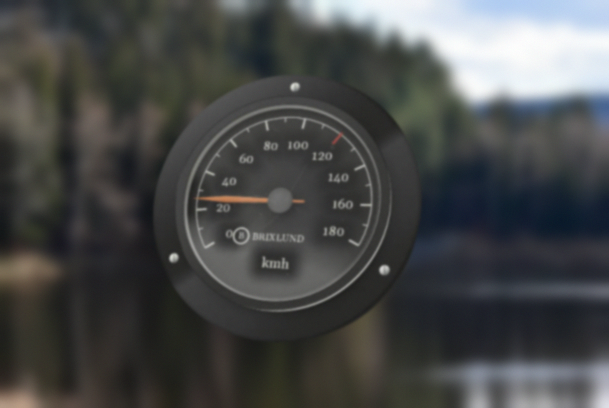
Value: 25 km/h
